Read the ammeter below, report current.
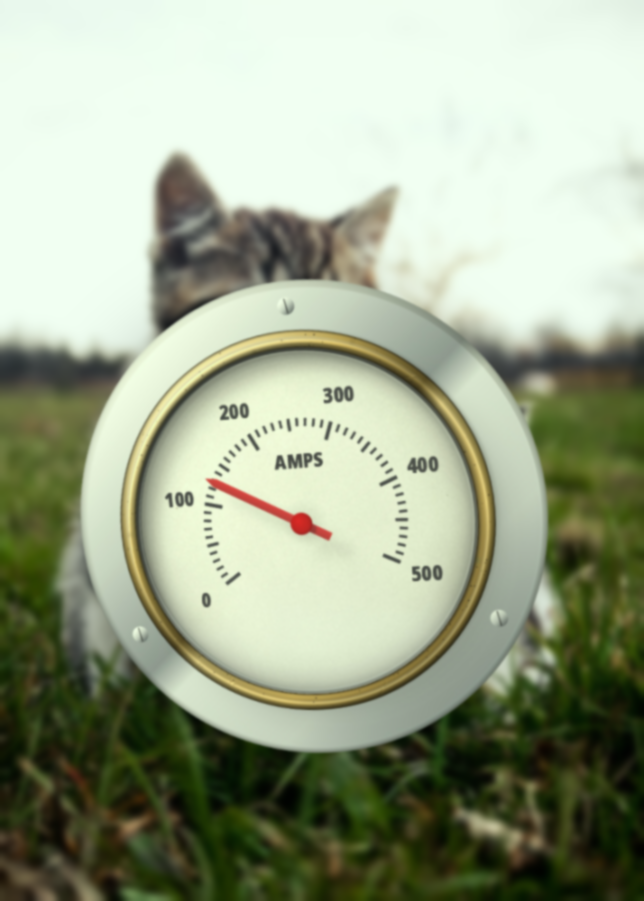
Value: 130 A
